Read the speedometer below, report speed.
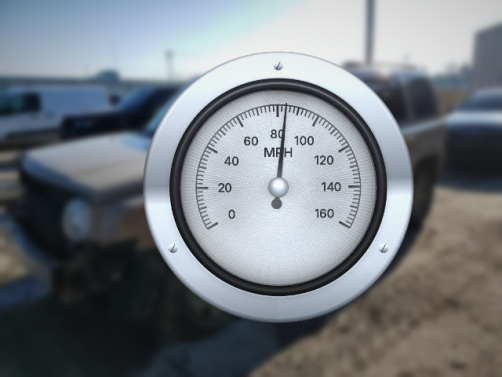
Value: 84 mph
